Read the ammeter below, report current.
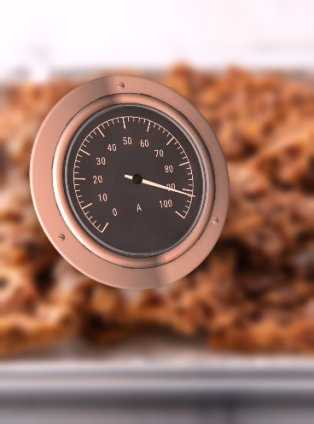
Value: 92 A
